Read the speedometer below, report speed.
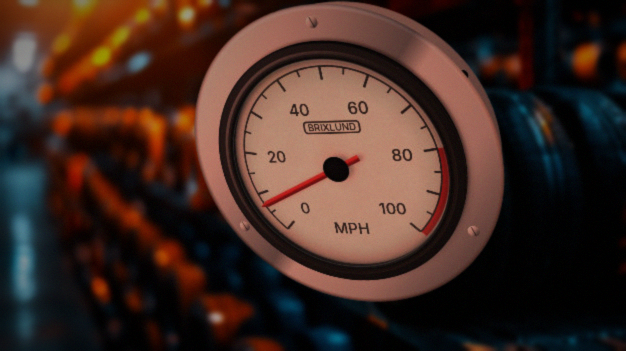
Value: 7.5 mph
